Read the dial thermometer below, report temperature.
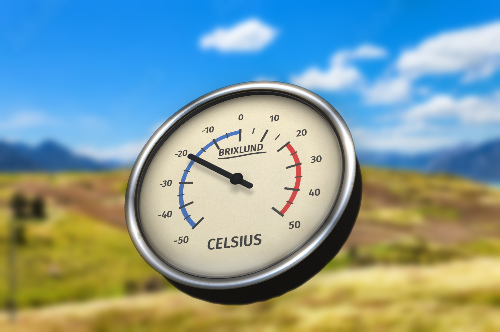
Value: -20 °C
